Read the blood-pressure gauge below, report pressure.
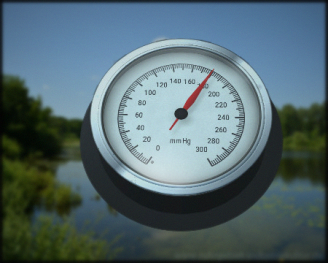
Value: 180 mmHg
